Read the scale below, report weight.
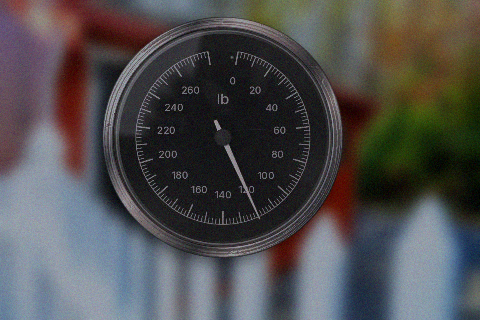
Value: 120 lb
